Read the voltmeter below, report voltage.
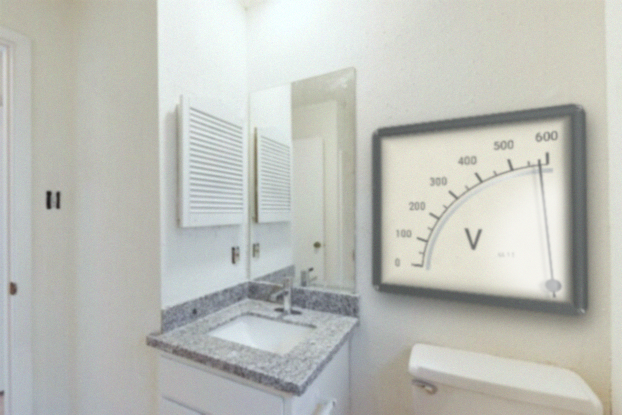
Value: 575 V
